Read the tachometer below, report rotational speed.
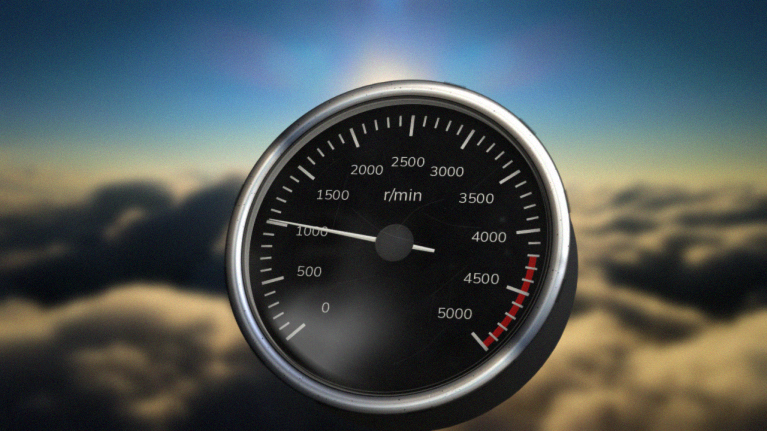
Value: 1000 rpm
